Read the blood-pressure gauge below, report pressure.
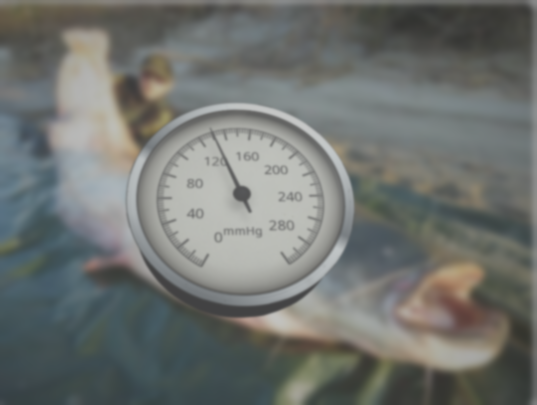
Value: 130 mmHg
